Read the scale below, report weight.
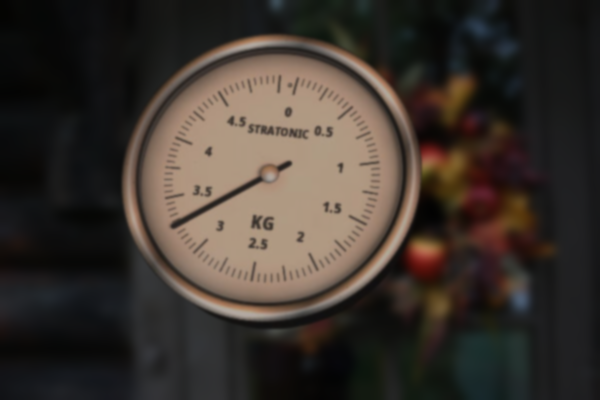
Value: 3.25 kg
